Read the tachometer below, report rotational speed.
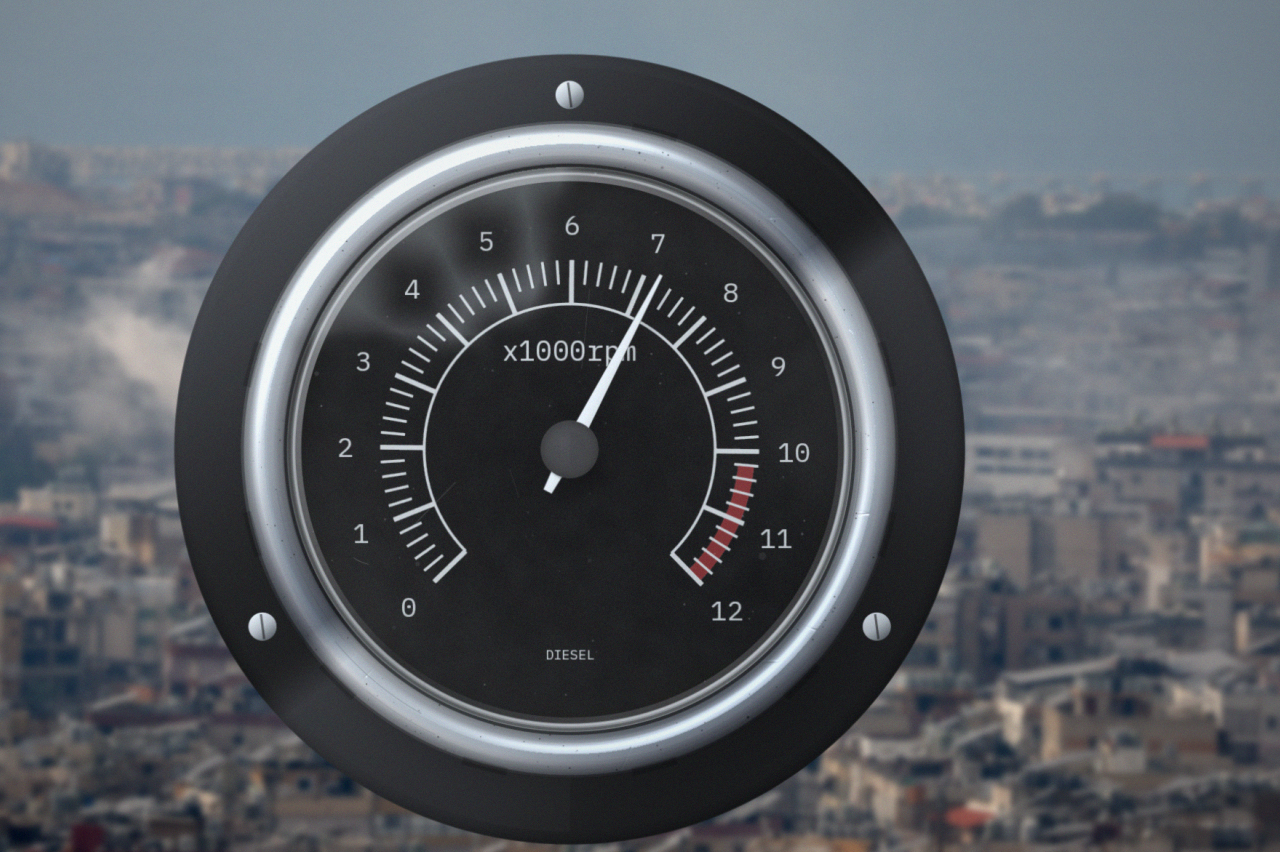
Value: 7200 rpm
